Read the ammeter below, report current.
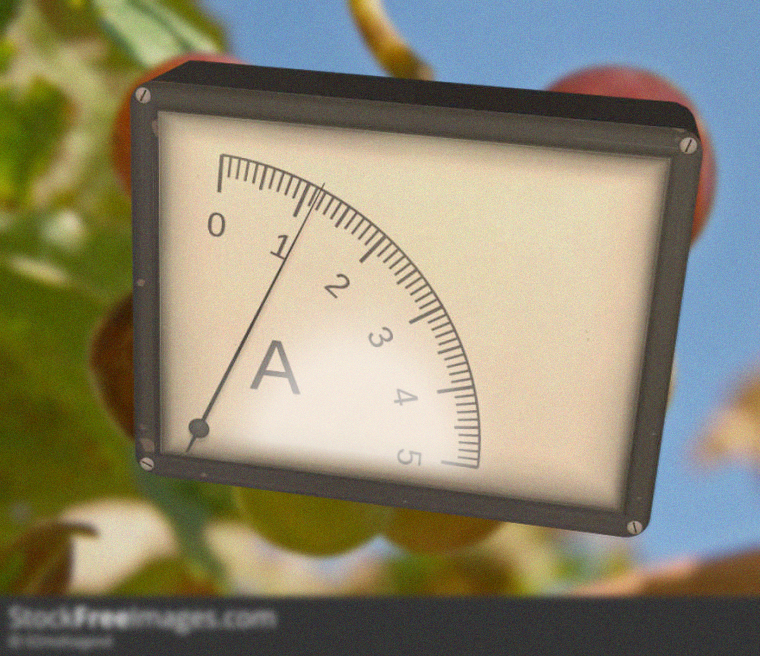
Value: 1.15 A
